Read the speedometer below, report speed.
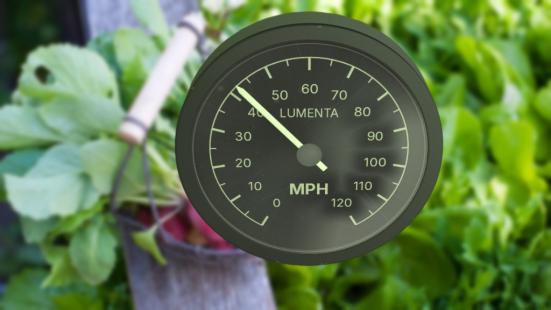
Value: 42.5 mph
